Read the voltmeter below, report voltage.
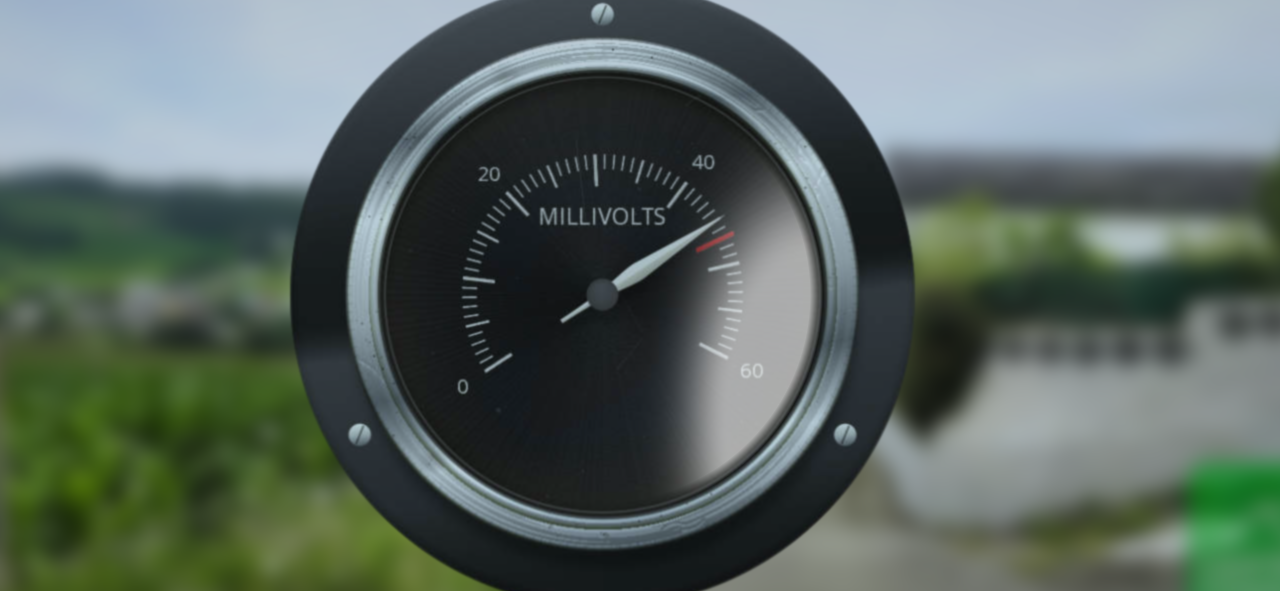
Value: 45 mV
